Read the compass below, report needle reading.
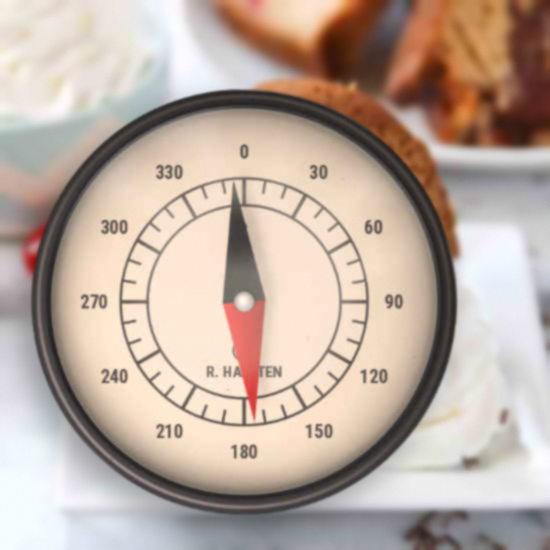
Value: 175 °
